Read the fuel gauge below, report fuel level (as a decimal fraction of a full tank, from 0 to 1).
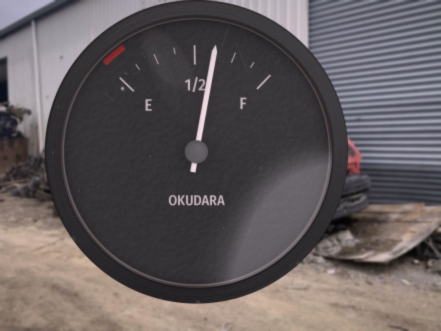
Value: 0.625
